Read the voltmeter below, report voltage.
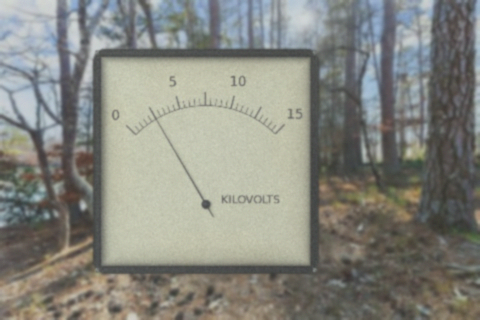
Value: 2.5 kV
